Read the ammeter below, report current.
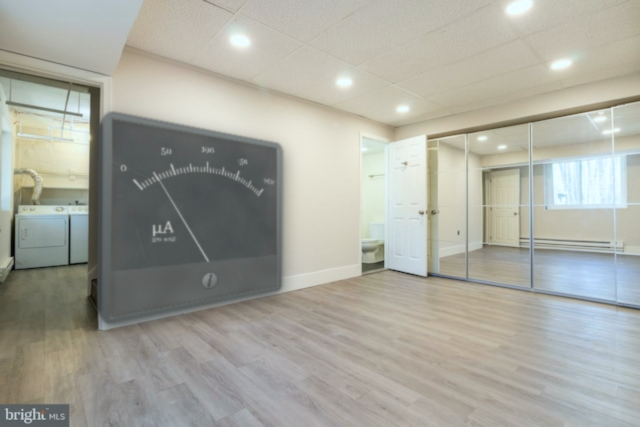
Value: 25 µA
